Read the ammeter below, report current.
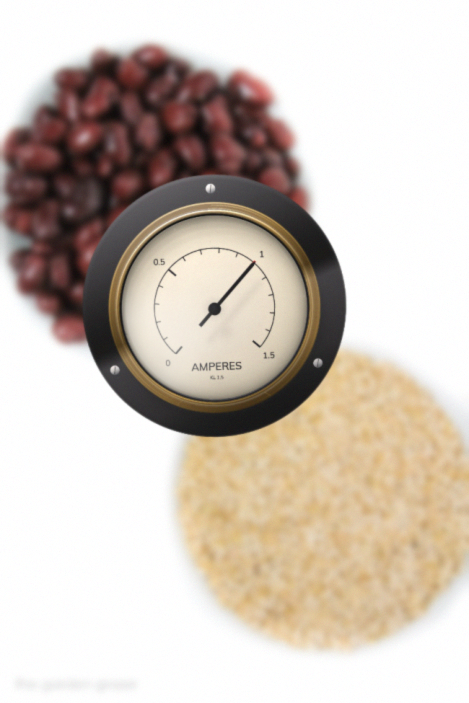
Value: 1 A
